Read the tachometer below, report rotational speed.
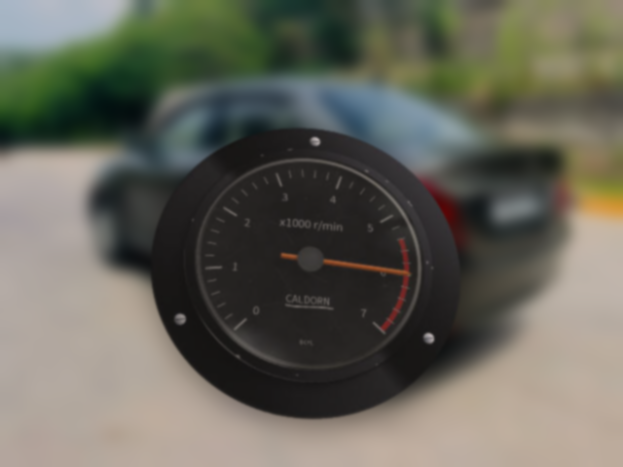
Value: 6000 rpm
